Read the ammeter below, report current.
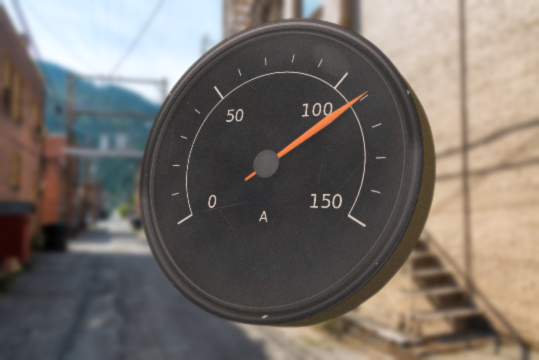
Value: 110 A
